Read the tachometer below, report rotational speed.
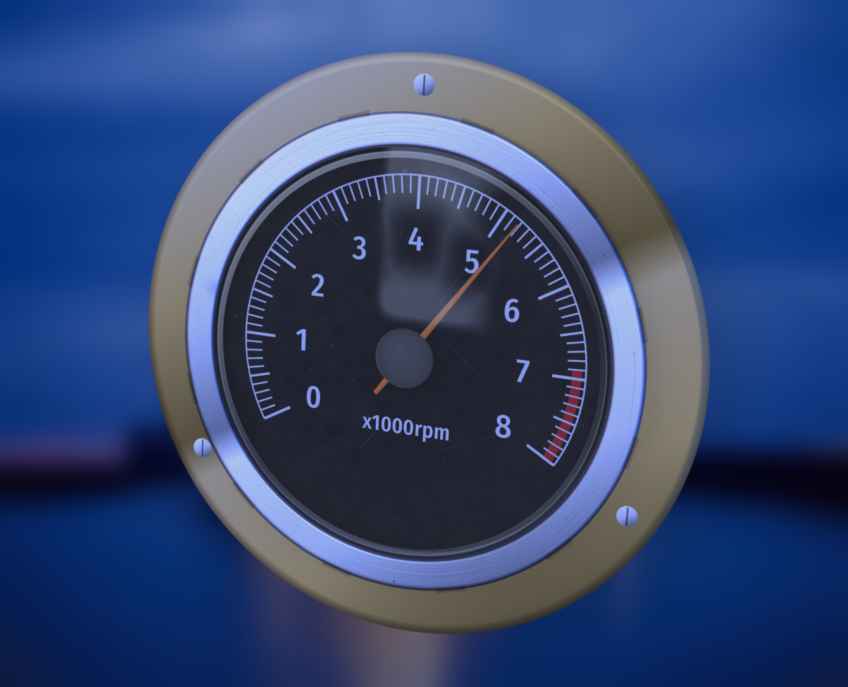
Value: 5200 rpm
